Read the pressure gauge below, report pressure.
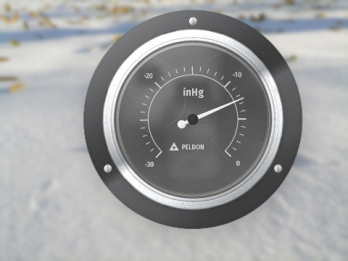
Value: -7.5 inHg
